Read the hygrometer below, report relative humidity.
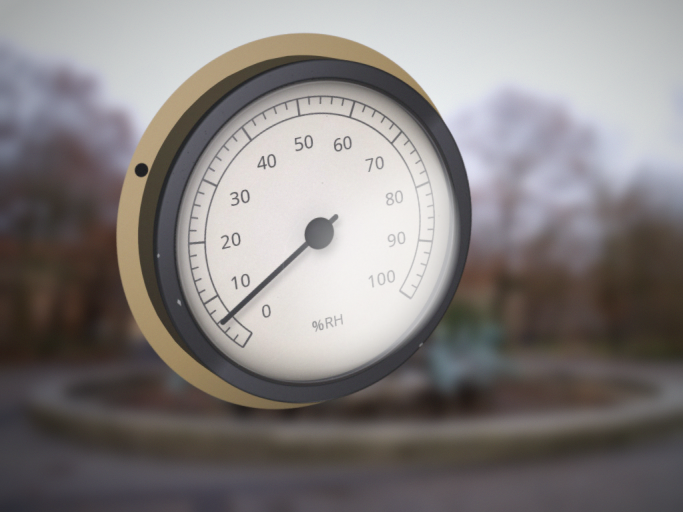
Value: 6 %
